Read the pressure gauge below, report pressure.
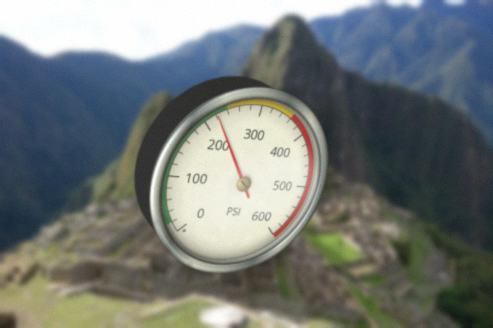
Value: 220 psi
